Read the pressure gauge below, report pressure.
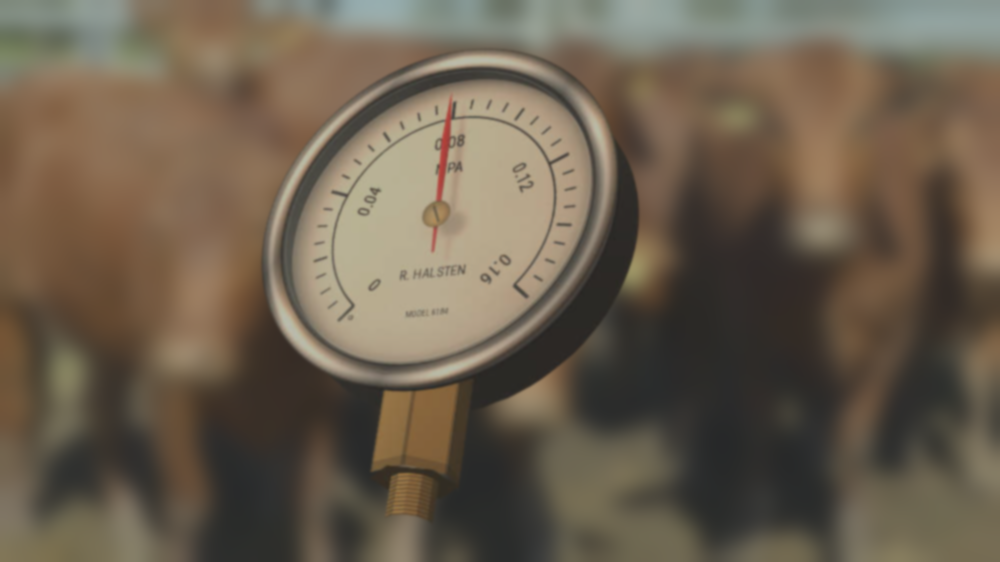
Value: 0.08 MPa
